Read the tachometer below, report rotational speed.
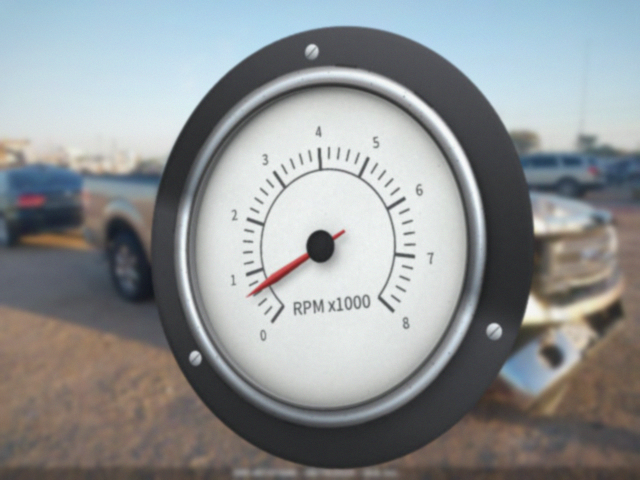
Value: 600 rpm
